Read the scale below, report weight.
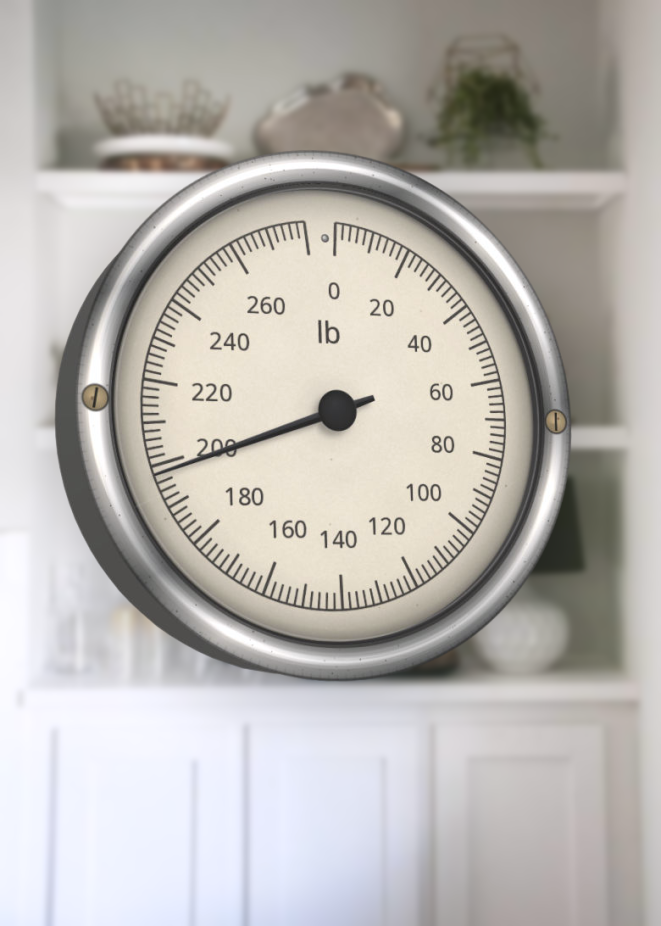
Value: 198 lb
